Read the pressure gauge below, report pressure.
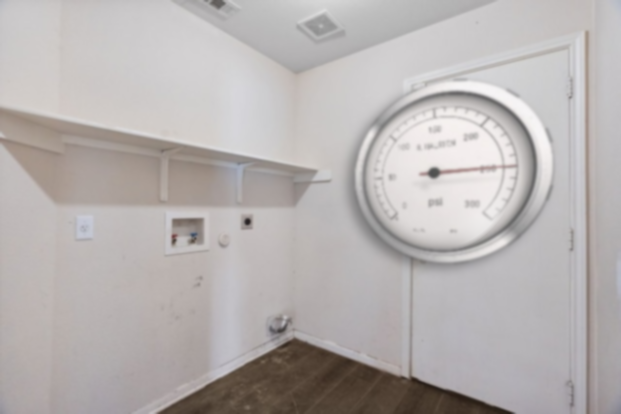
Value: 250 psi
